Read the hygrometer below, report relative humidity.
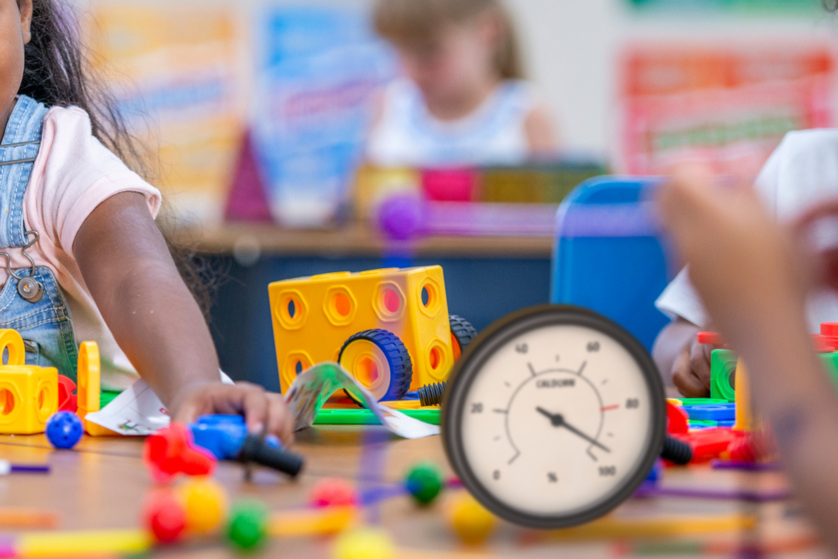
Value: 95 %
